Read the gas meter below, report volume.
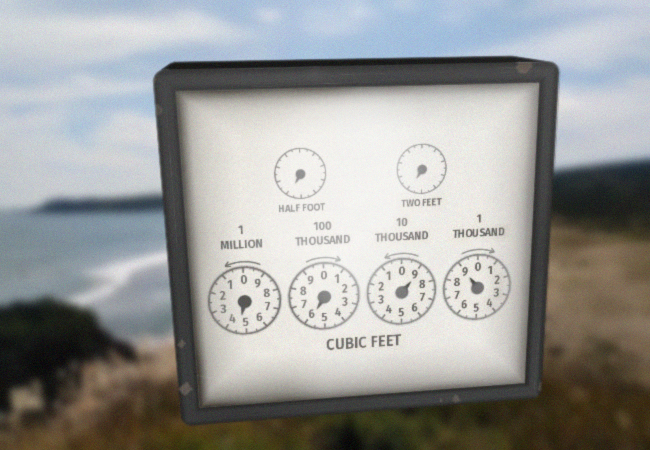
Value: 458900 ft³
